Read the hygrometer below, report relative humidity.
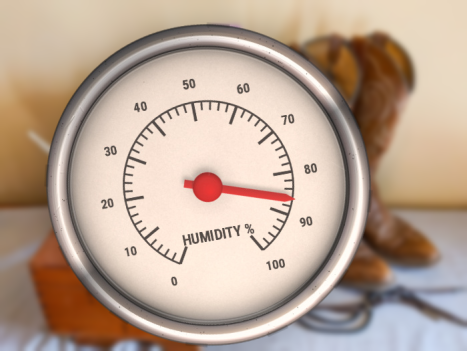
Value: 86 %
